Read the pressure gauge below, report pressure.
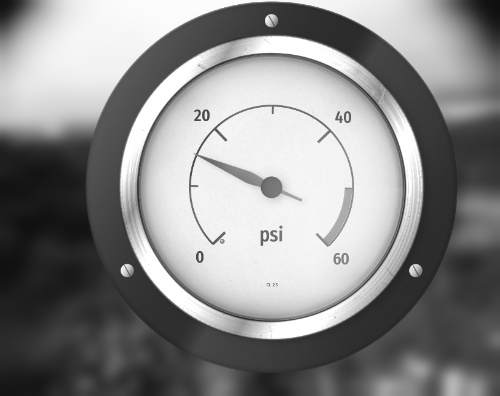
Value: 15 psi
